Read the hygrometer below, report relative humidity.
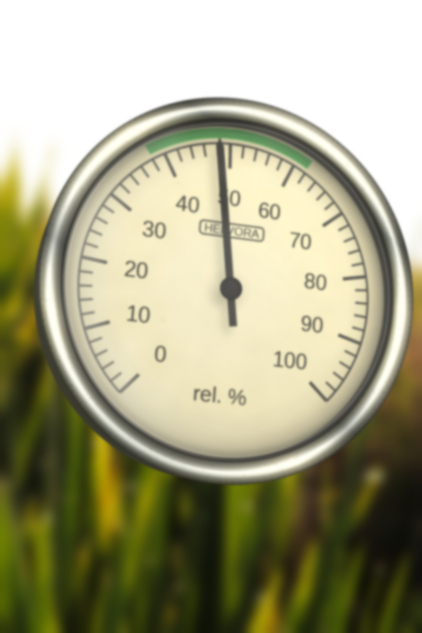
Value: 48 %
